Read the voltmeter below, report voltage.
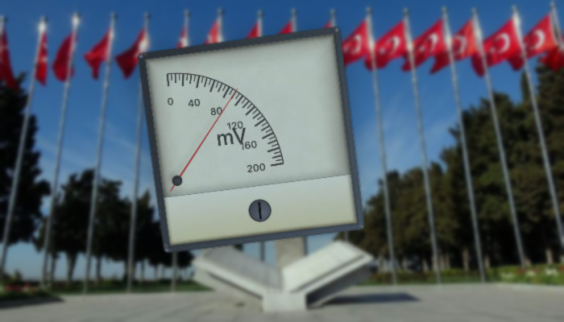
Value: 90 mV
